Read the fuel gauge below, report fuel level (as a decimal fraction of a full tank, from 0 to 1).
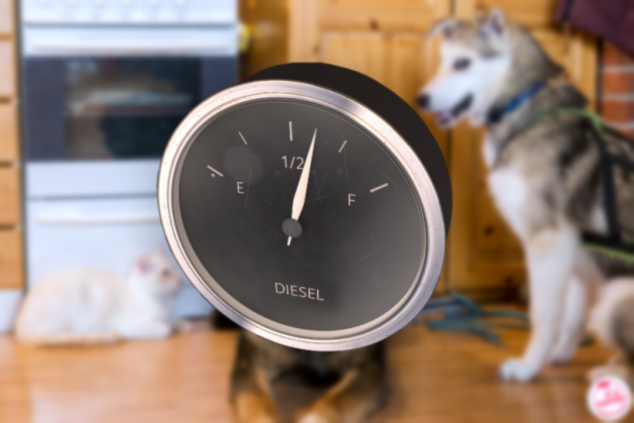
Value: 0.625
